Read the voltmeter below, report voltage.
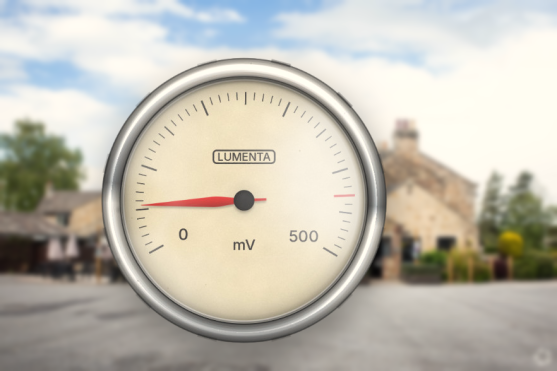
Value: 55 mV
